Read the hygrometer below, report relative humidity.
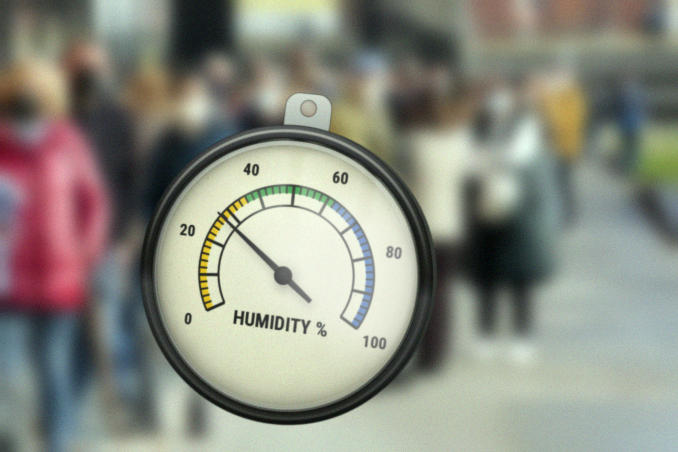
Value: 28 %
